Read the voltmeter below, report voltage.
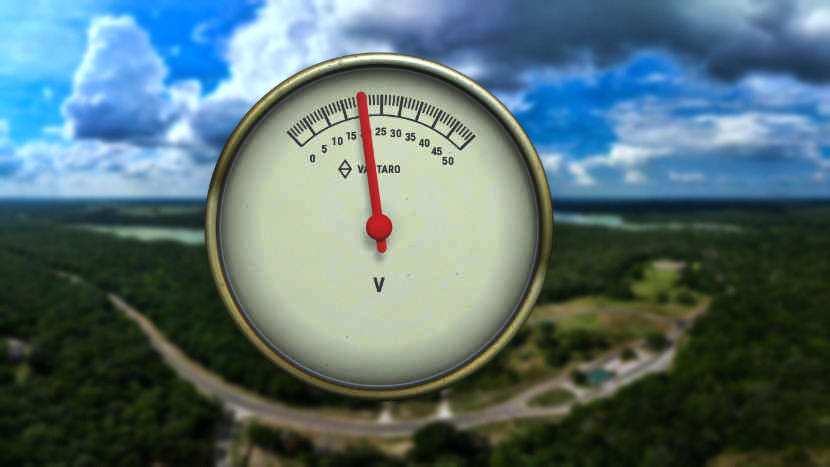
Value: 20 V
